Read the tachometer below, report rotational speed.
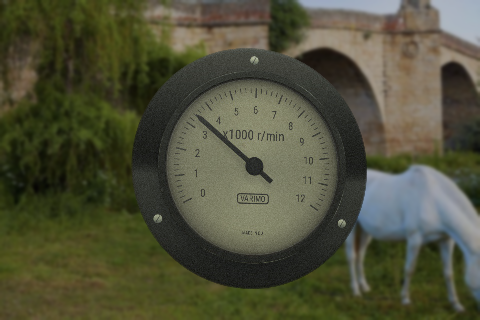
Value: 3400 rpm
